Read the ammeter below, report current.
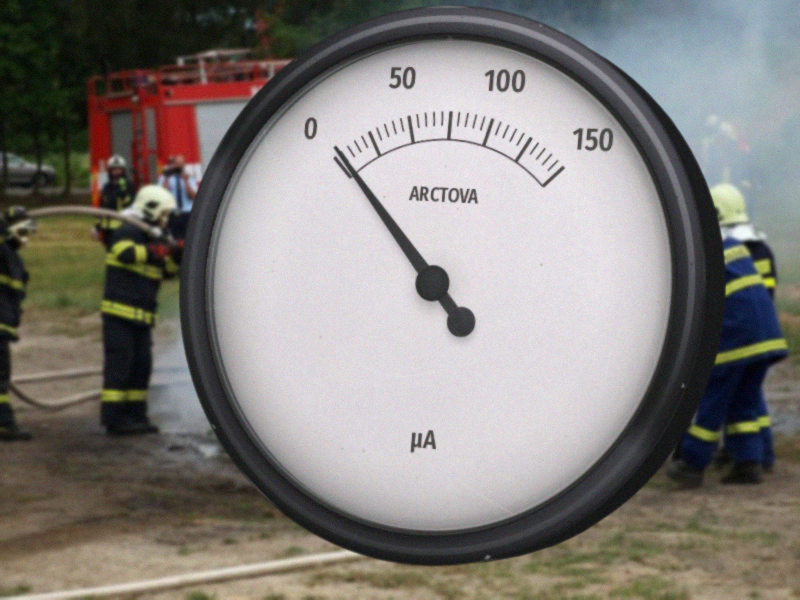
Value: 5 µA
